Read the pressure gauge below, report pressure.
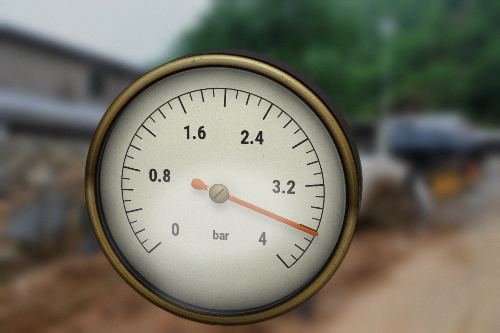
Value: 3.6 bar
